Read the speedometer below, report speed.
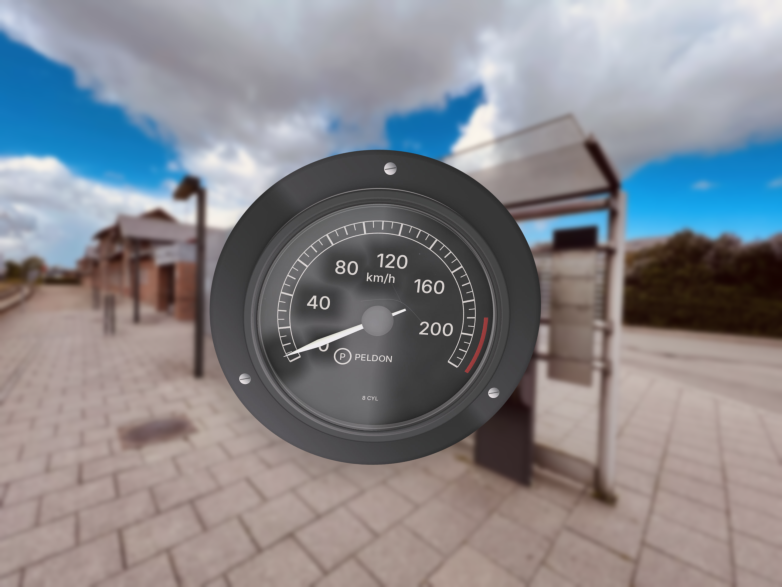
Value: 5 km/h
